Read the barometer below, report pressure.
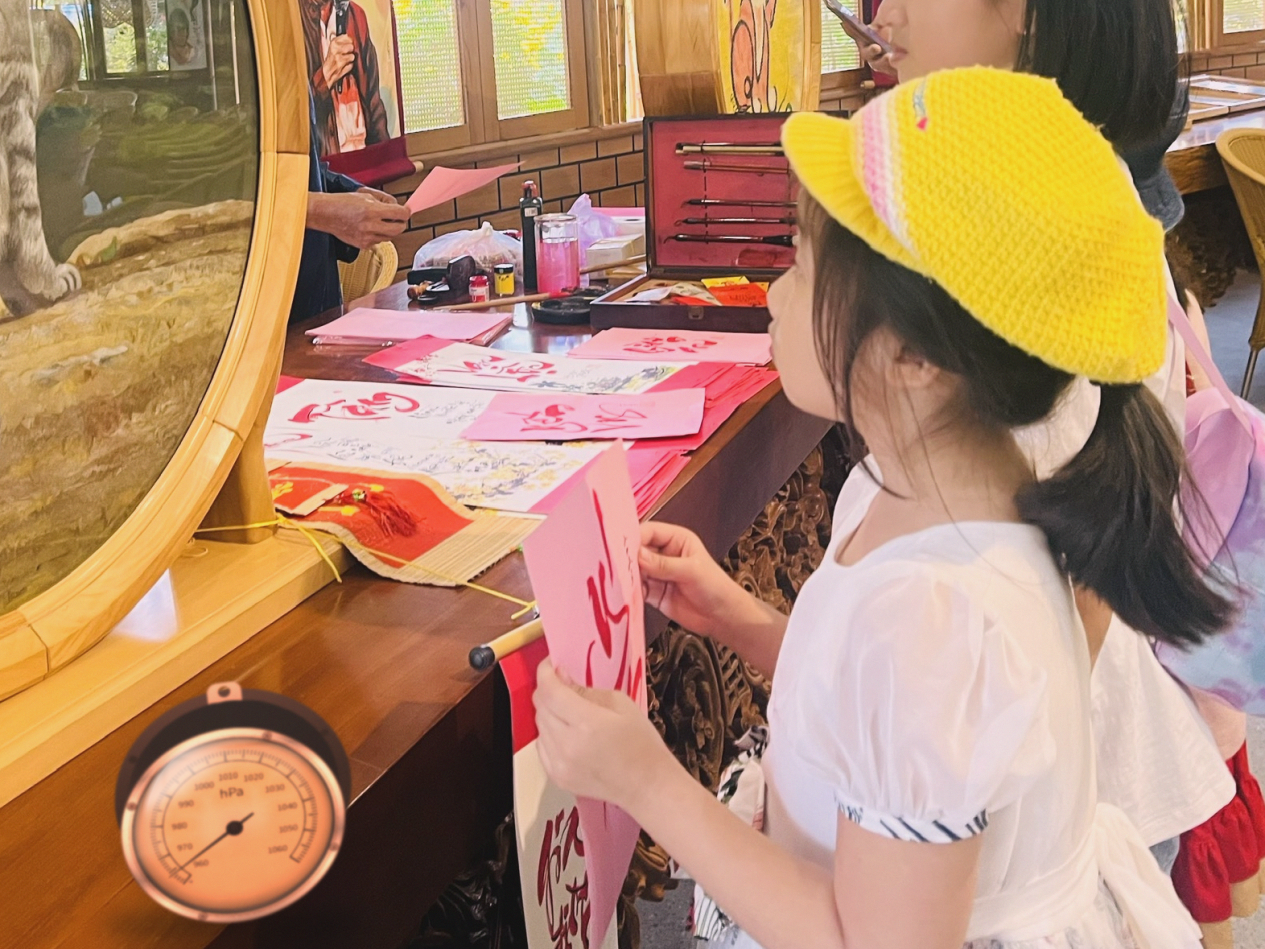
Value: 965 hPa
